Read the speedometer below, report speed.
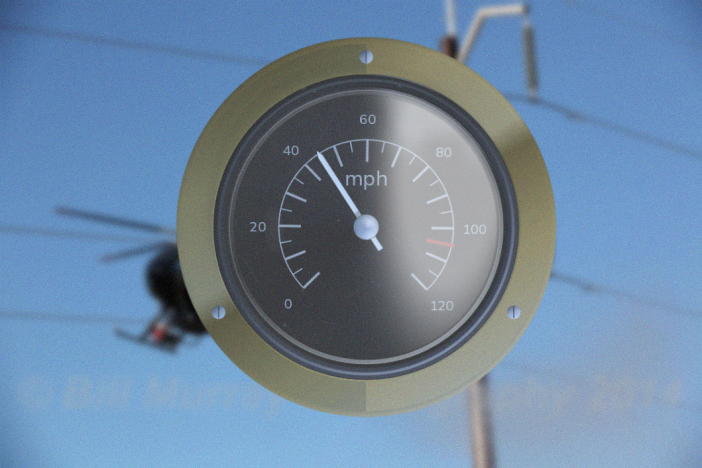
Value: 45 mph
